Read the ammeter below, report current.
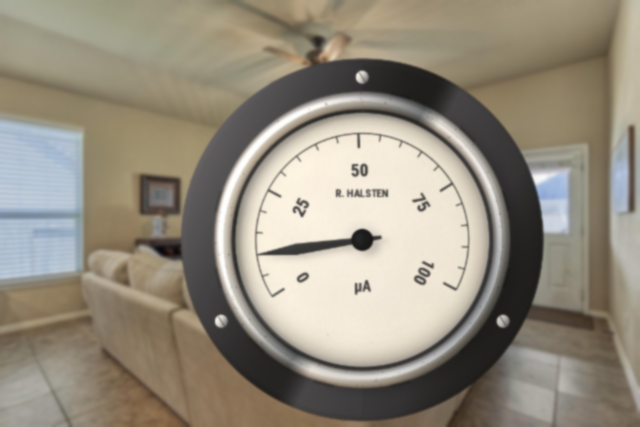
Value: 10 µA
